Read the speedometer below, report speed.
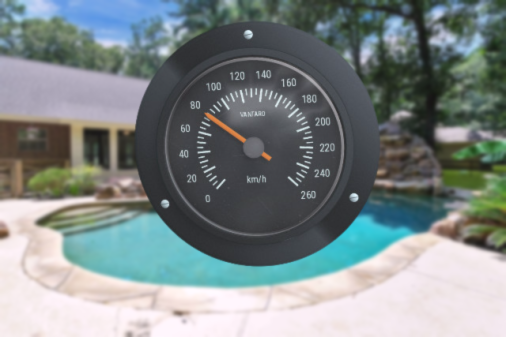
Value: 80 km/h
